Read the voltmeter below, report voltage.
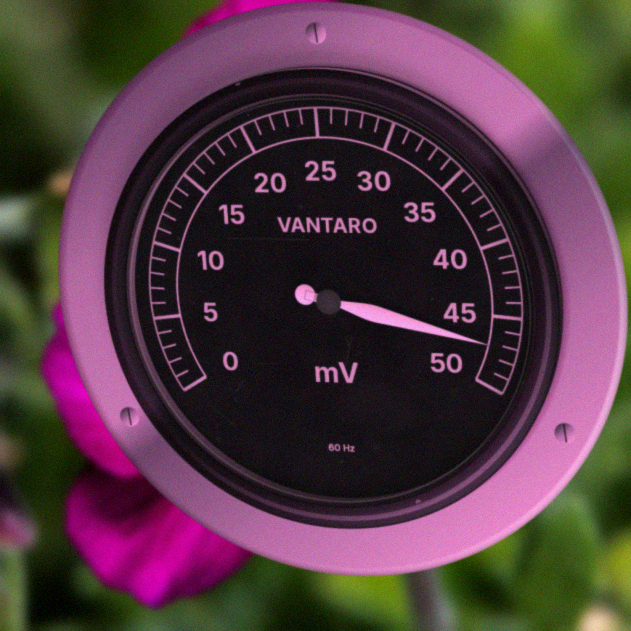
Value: 47 mV
